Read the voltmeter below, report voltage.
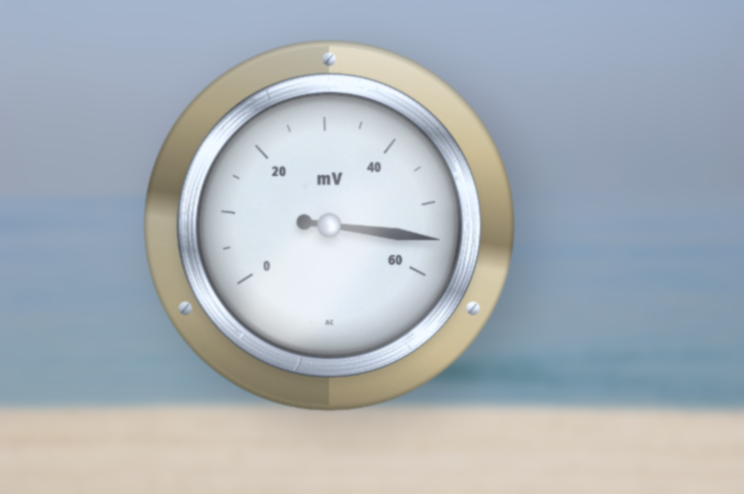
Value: 55 mV
